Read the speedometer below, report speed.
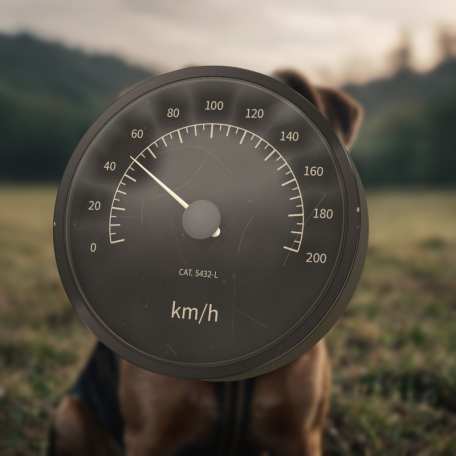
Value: 50 km/h
